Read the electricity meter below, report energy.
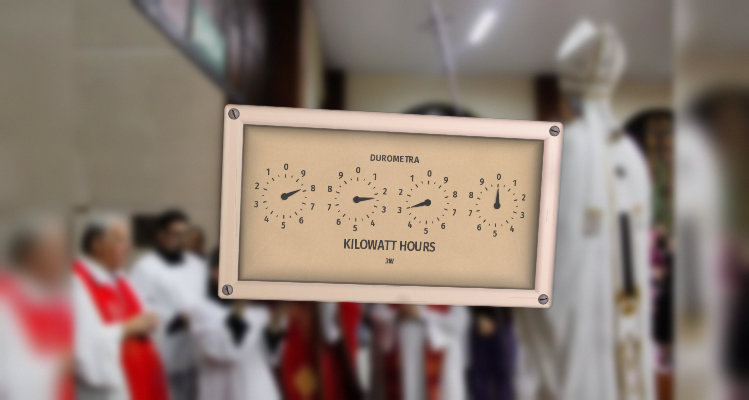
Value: 8230 kWh
